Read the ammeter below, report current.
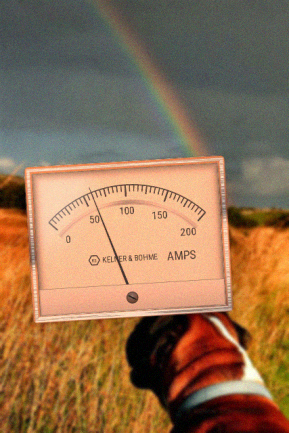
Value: 60 A
